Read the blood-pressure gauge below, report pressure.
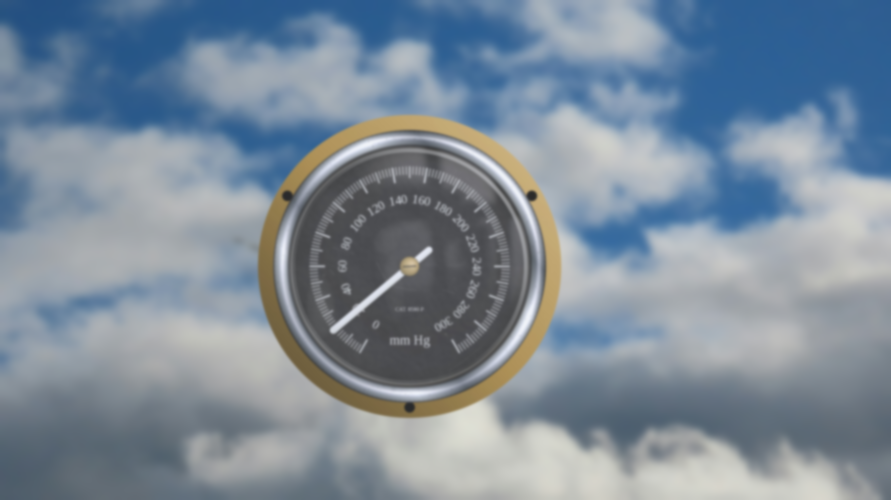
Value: 20 mmHg
